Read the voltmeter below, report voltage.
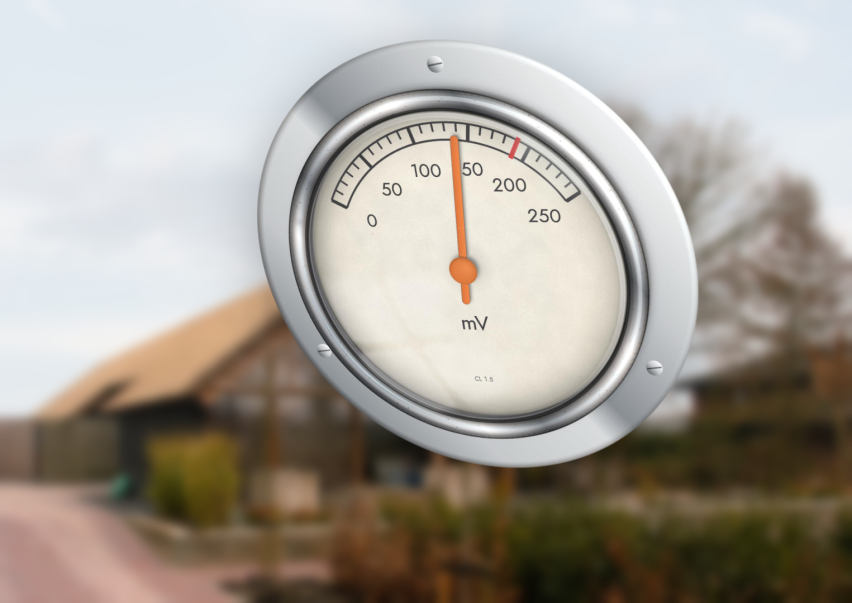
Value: 140 mV
